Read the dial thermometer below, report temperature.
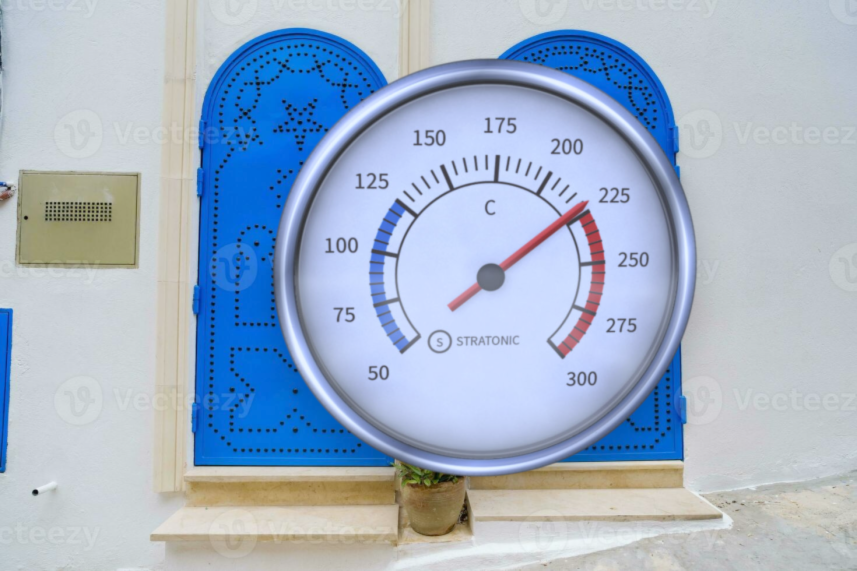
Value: 220 °C
